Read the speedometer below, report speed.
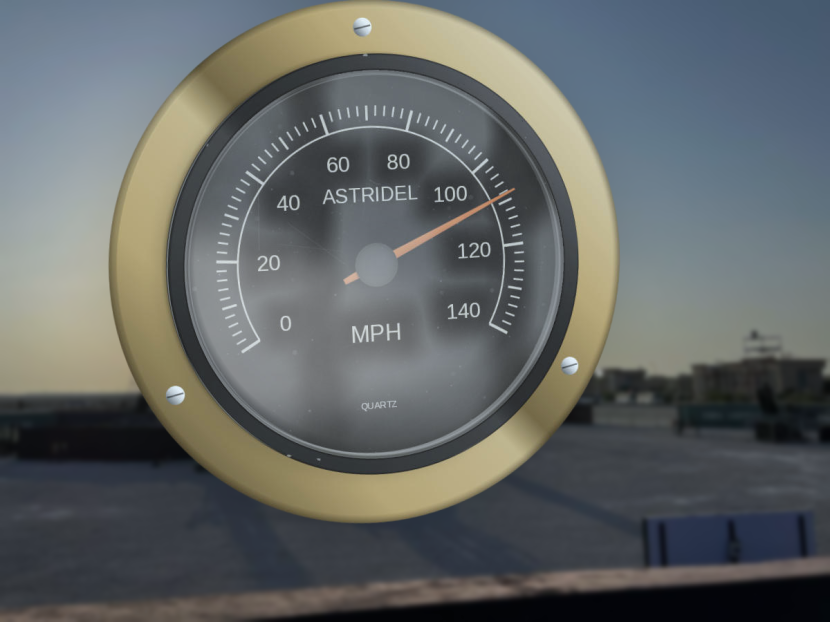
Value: 108 mph
